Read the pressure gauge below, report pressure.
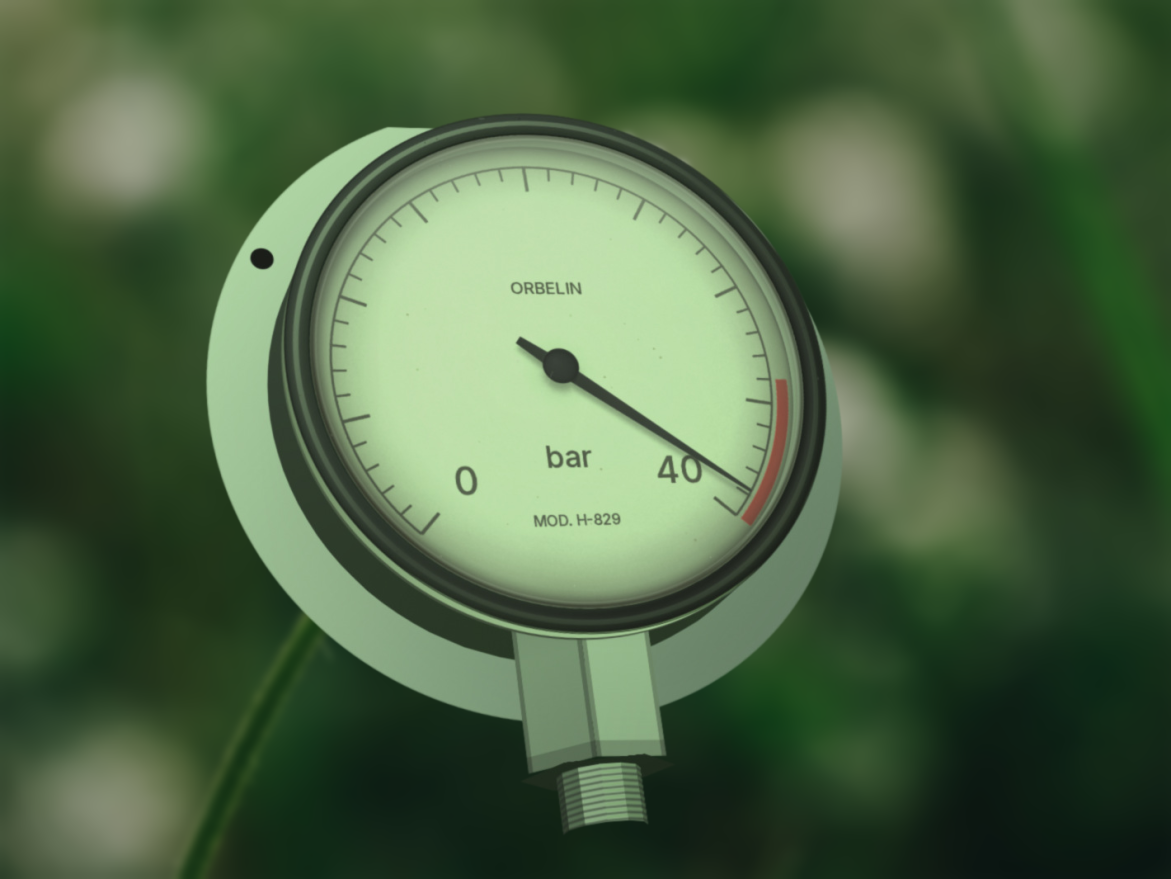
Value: 39 bar
